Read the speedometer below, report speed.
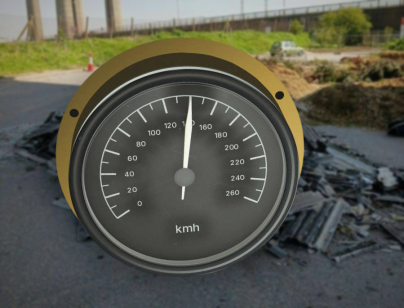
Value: 140 km/h
